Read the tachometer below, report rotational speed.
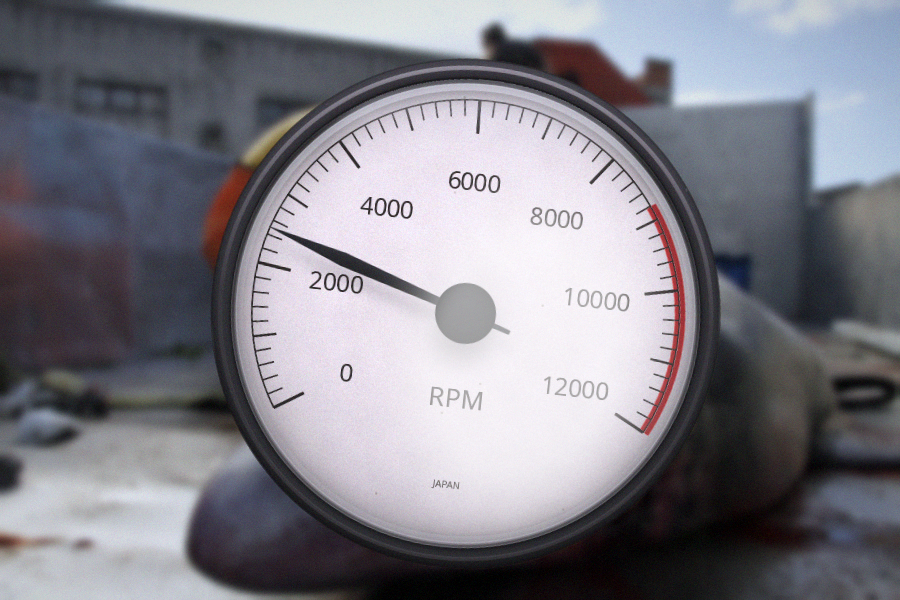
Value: 2500 rpm
